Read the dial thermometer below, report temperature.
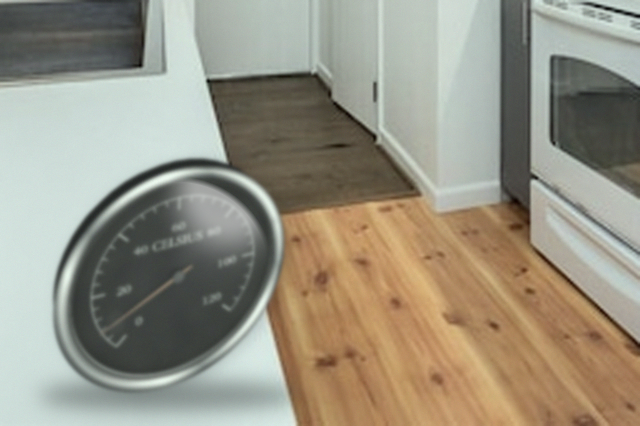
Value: 8 °C
